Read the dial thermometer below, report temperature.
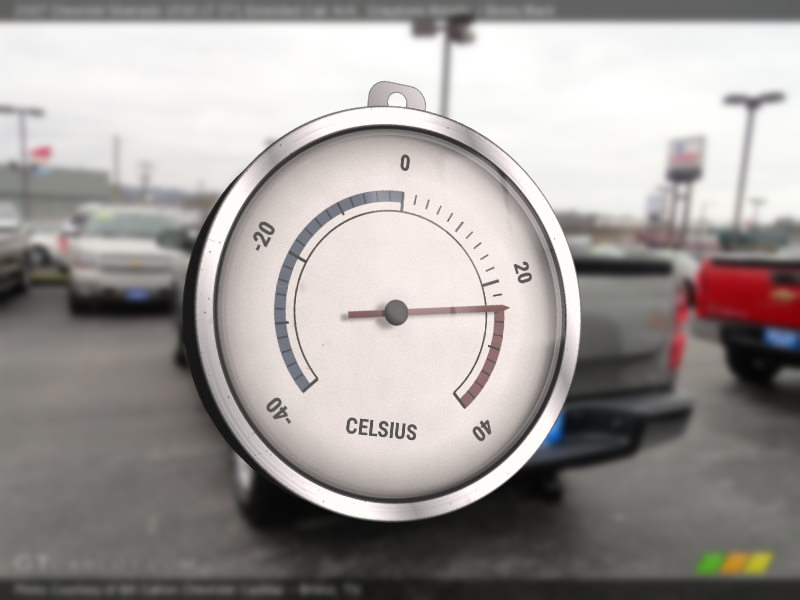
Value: 24 °C
